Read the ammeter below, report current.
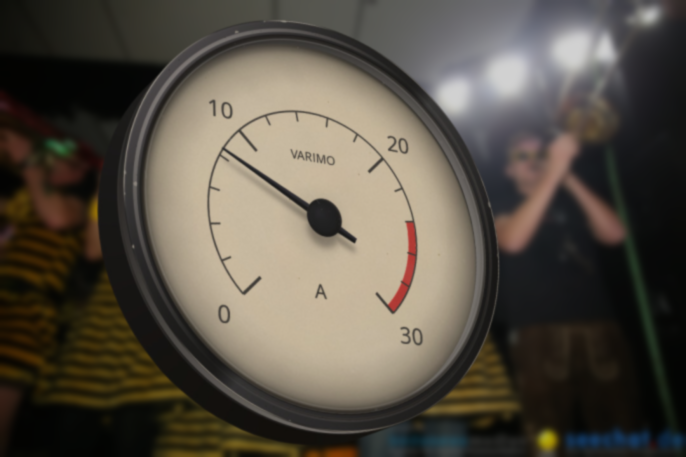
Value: 8 A
